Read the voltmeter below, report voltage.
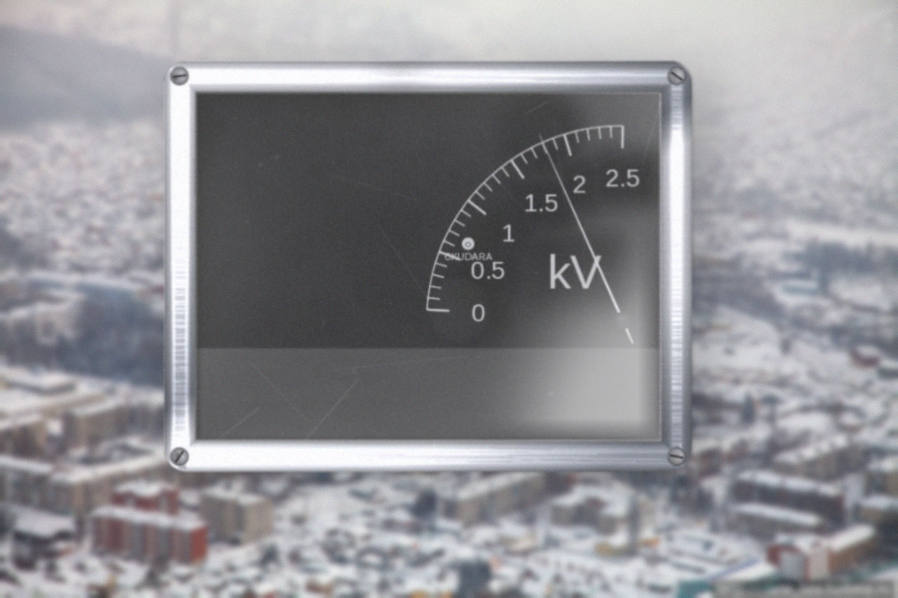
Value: 1.8 kV
